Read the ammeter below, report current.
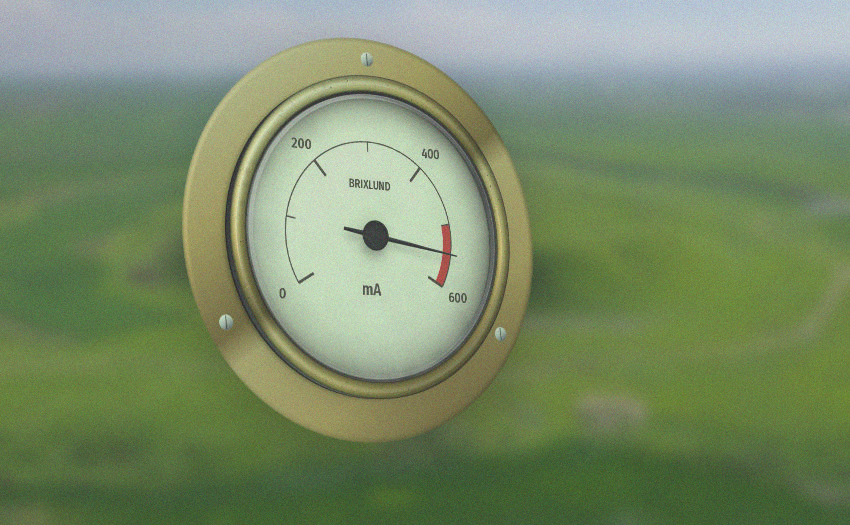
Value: 550 mA
